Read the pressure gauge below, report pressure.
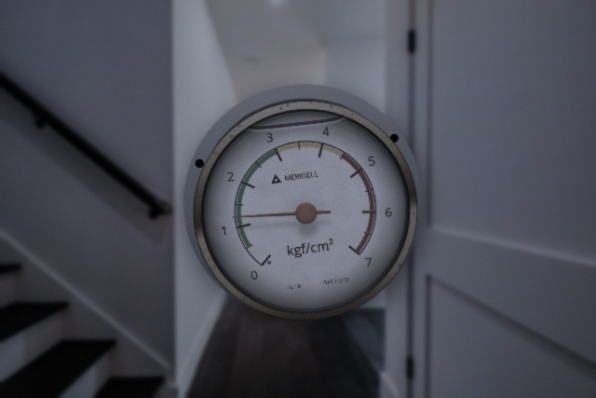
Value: 1.25 kg/cm²
